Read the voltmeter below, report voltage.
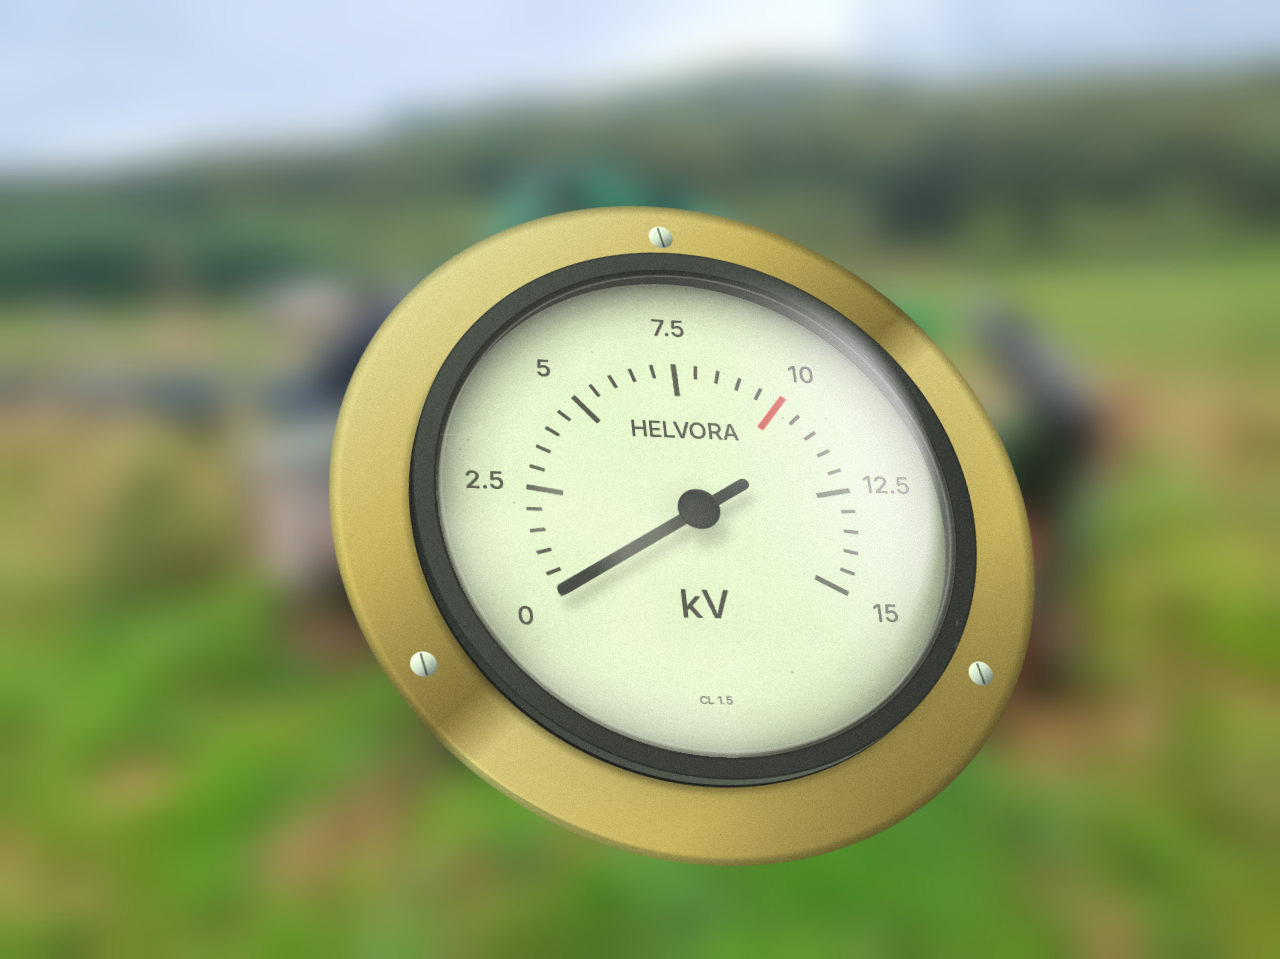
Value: 0 kV
